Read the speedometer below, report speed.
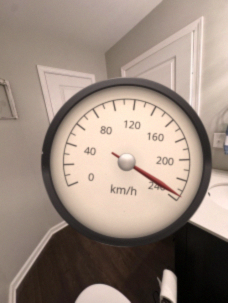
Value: 235 km/h
